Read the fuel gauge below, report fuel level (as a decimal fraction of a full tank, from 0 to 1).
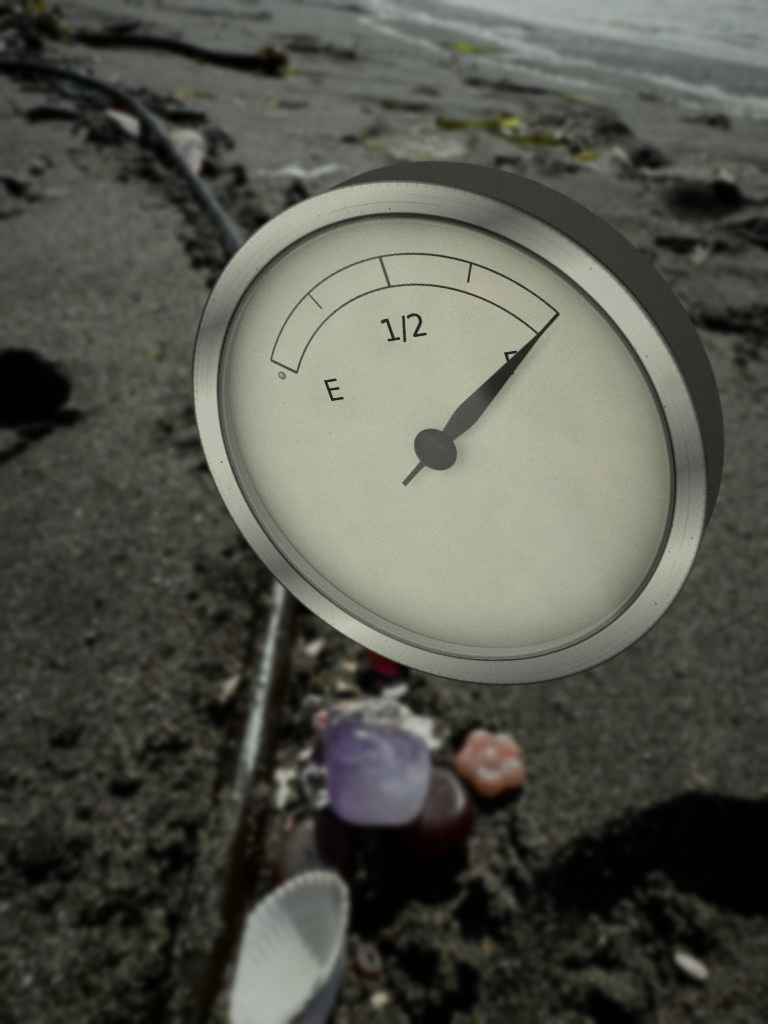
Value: 1
